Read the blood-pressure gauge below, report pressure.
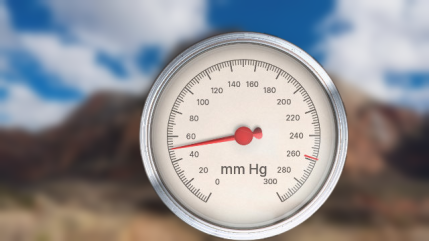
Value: 50 mmHg
